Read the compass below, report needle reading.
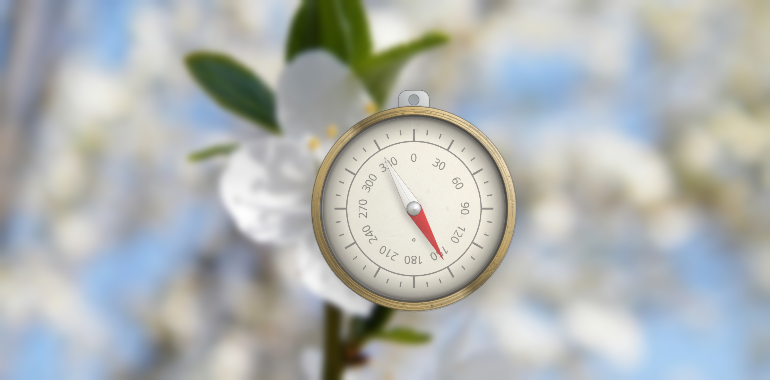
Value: 150 °
